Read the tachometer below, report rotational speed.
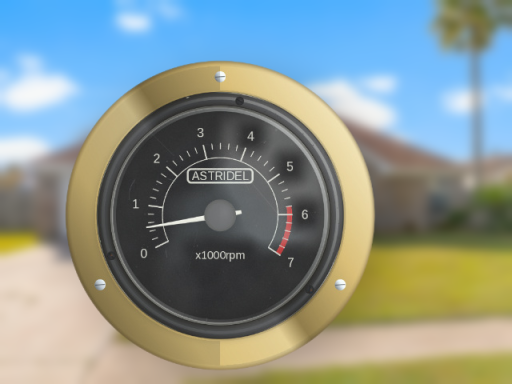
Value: 500 rpm
